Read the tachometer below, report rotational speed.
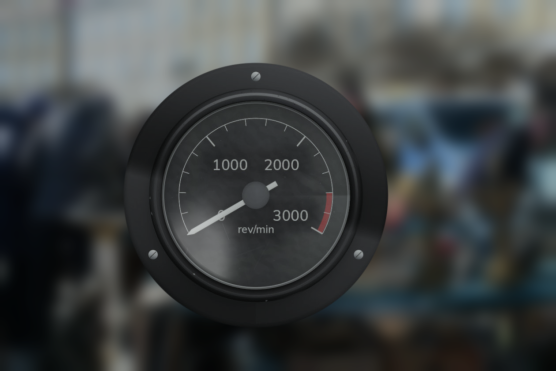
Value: 0 rpm
